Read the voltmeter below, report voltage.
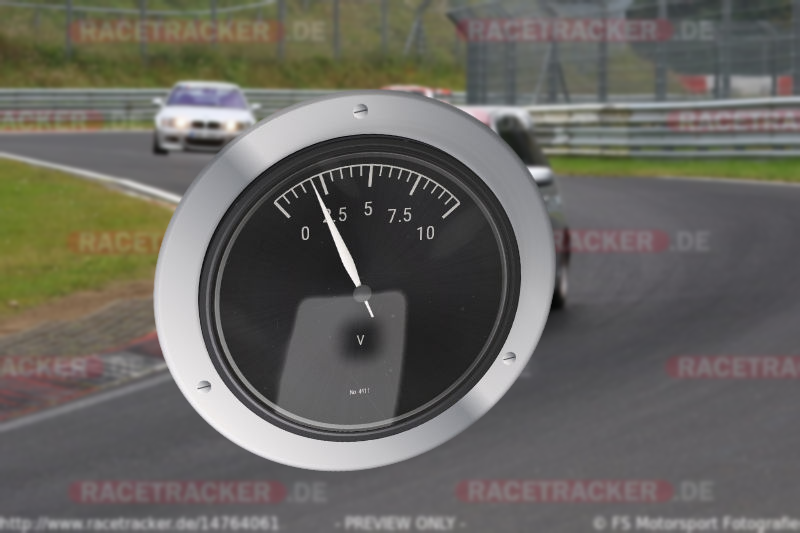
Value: 2 V
